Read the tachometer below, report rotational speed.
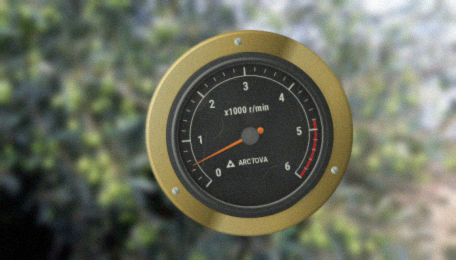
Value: 500 rpm
